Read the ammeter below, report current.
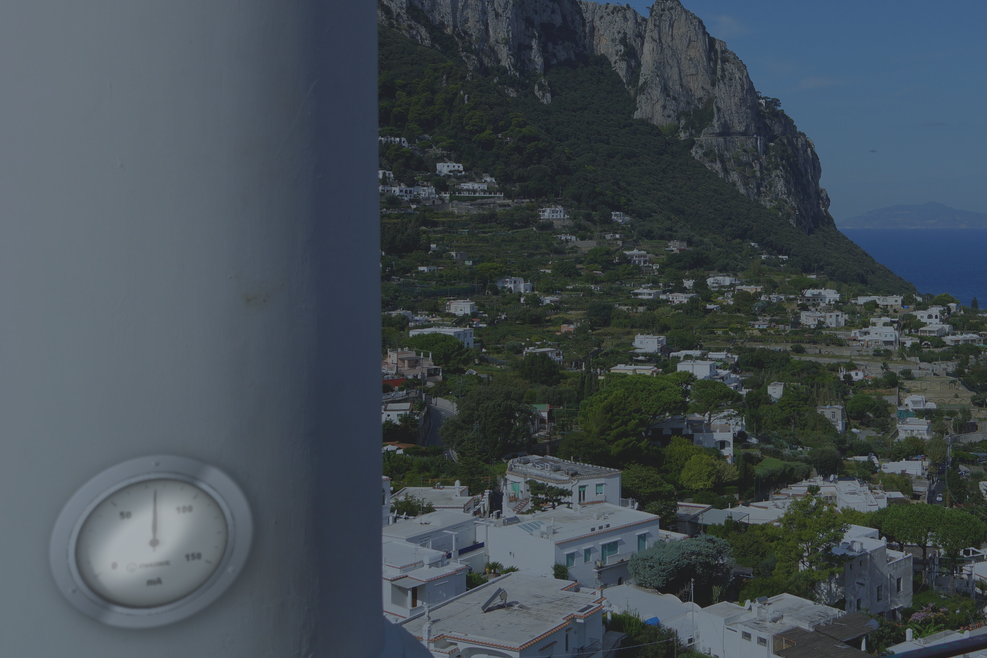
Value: 75 mA
